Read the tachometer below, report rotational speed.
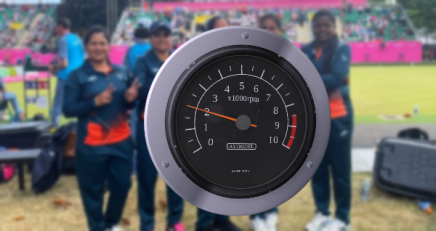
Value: 2000 rpm
